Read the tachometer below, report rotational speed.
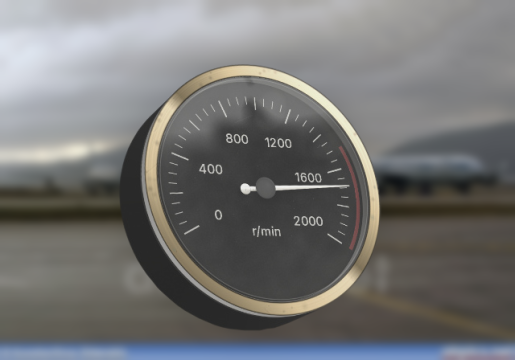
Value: 1700 rpm
